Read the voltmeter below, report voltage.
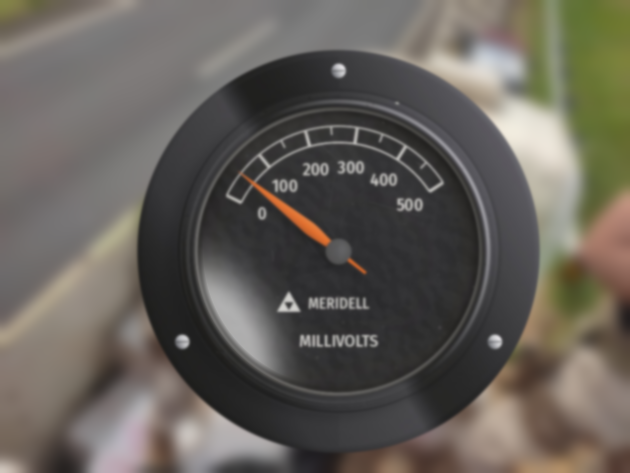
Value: 50 mV
